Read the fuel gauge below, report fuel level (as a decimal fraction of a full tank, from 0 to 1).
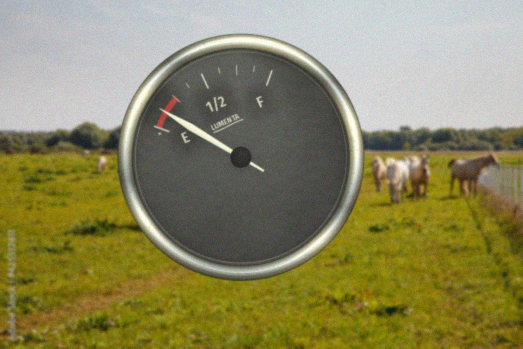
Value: 0.125
